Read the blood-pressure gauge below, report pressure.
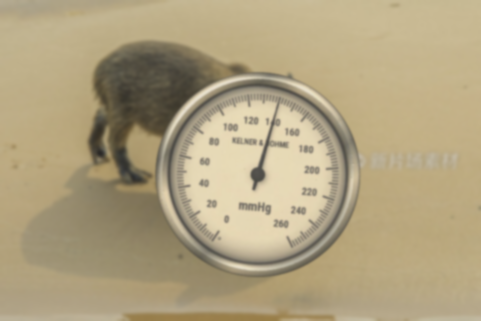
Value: 140 mmHg
